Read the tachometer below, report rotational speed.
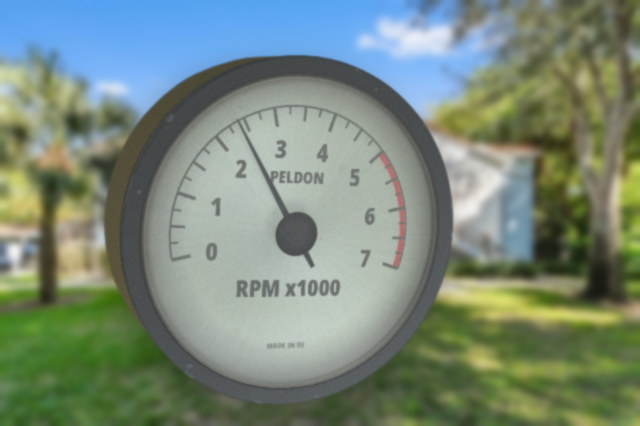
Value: 2375 rpm
